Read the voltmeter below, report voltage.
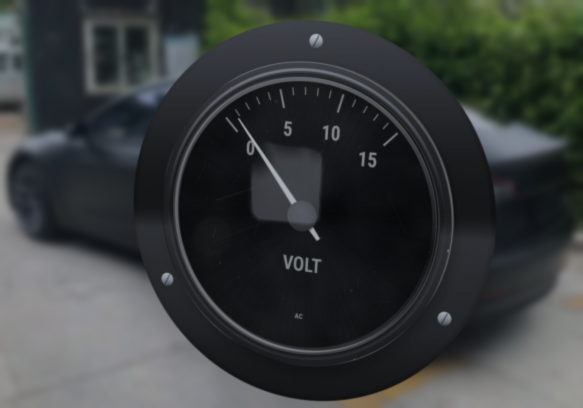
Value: 1 V
